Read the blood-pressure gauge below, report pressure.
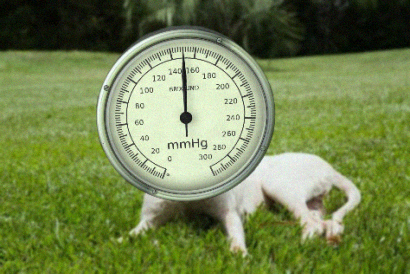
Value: 150 mmHg
